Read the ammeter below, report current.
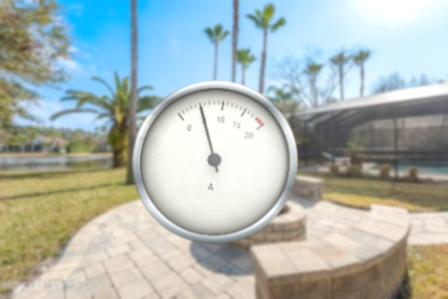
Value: 5 A
